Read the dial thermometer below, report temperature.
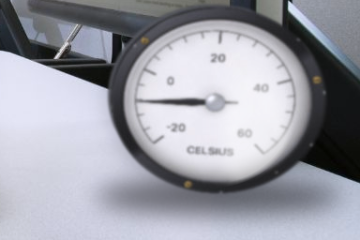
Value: -8 °C
